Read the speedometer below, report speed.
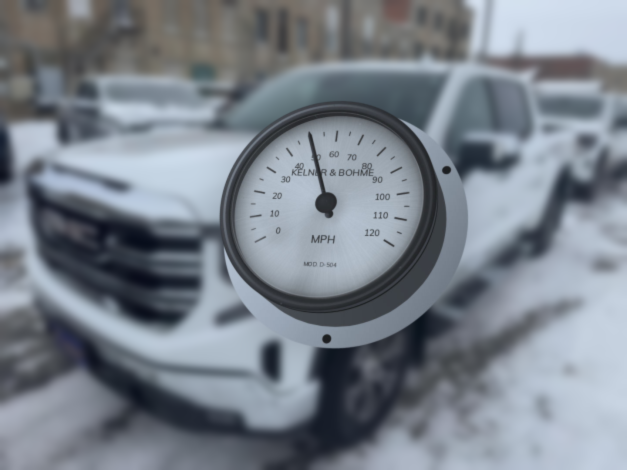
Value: 50 mph
